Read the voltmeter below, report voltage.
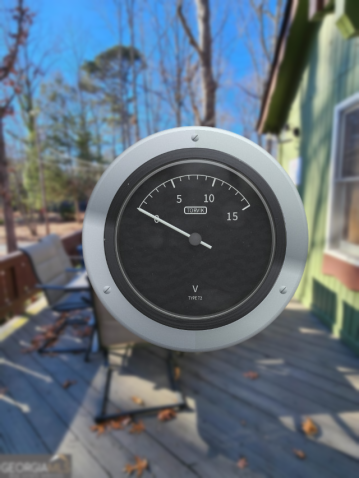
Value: 0 V
